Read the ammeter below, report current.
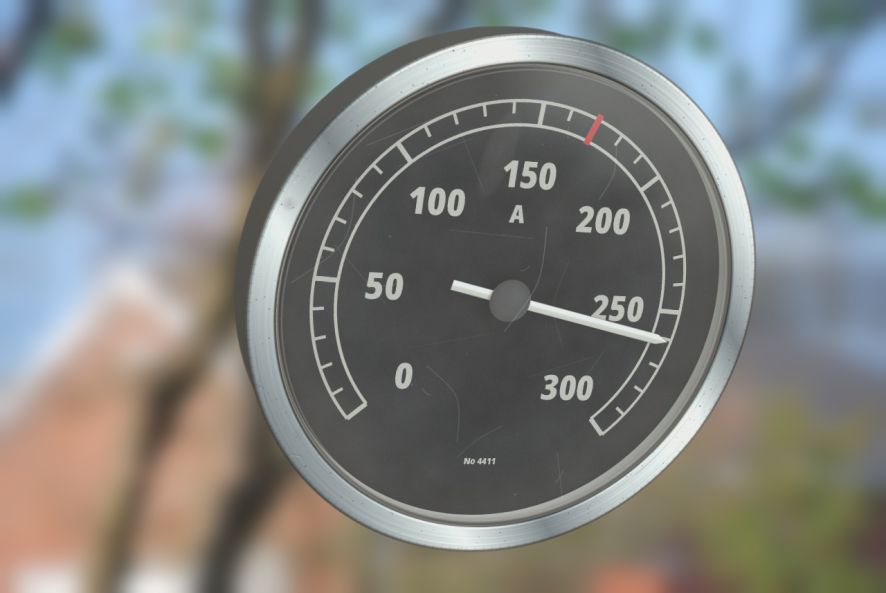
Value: 260 A
